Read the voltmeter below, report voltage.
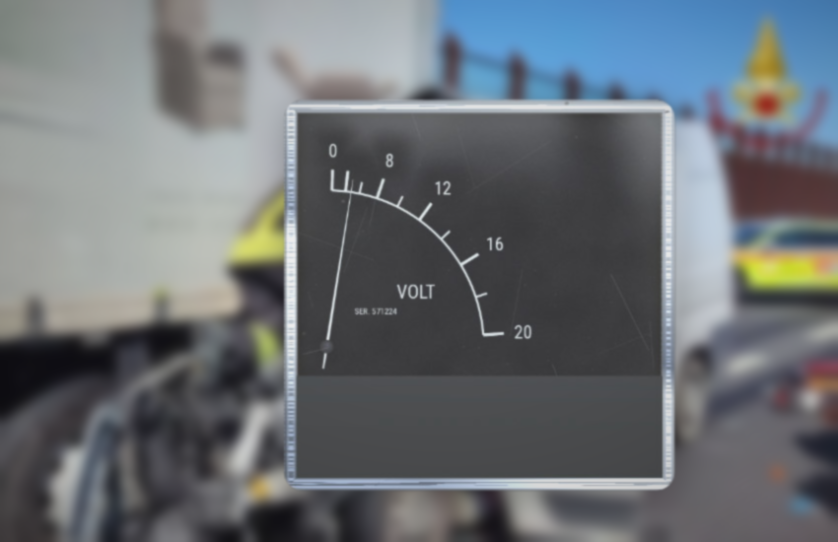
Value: 5 V
